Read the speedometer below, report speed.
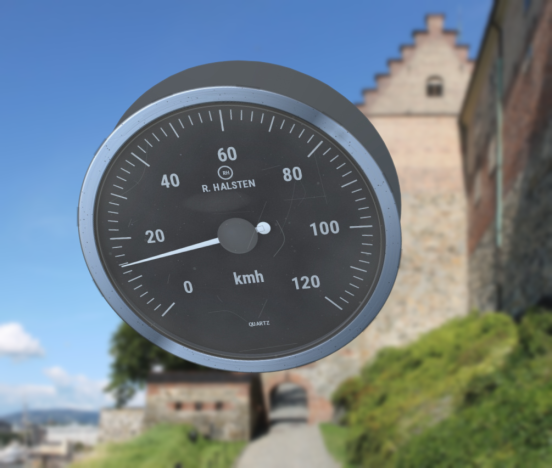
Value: 14 km/h
